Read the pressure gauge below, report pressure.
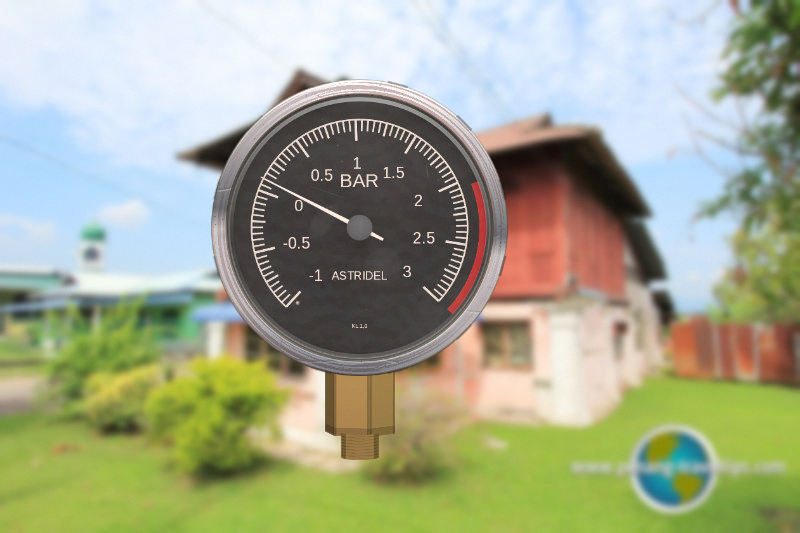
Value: 0.1 bar
